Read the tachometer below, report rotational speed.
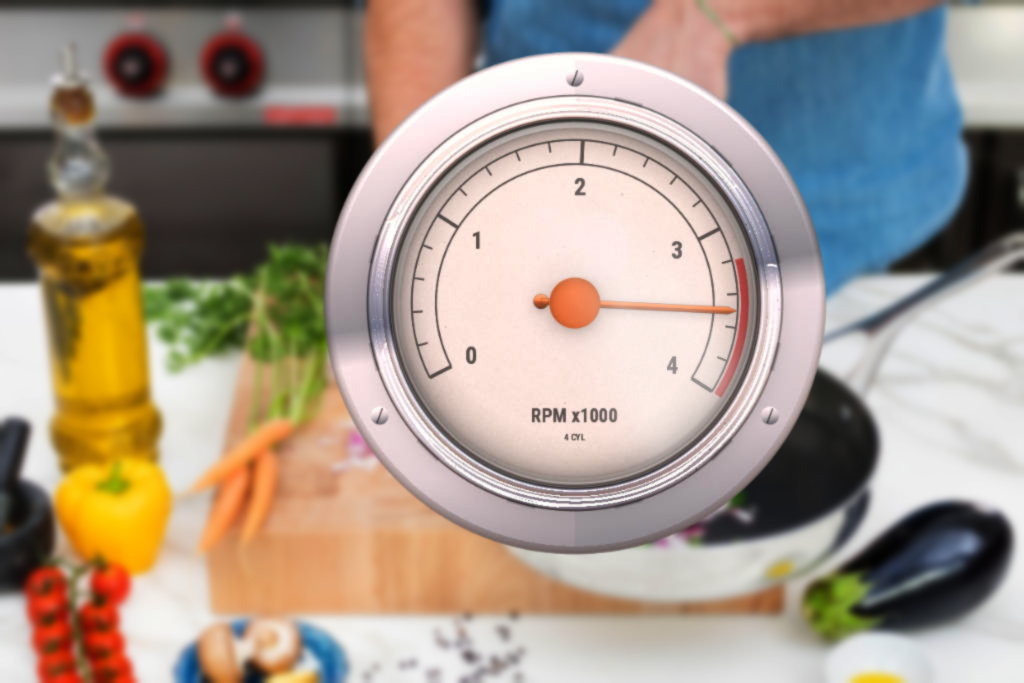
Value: 3500 rpm
